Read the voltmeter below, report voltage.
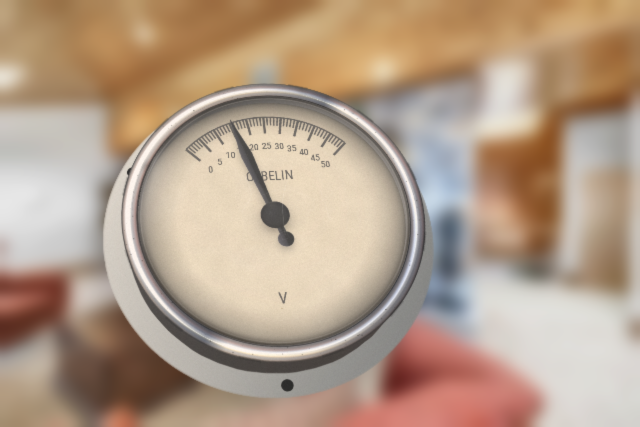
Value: 15 V
